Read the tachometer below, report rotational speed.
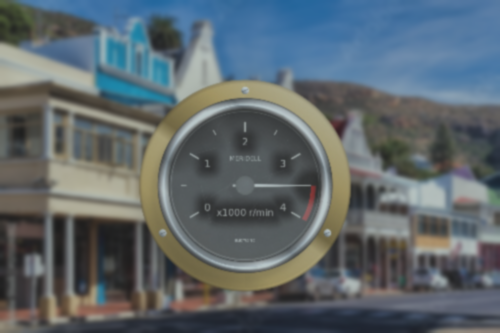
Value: 3500 rpm
